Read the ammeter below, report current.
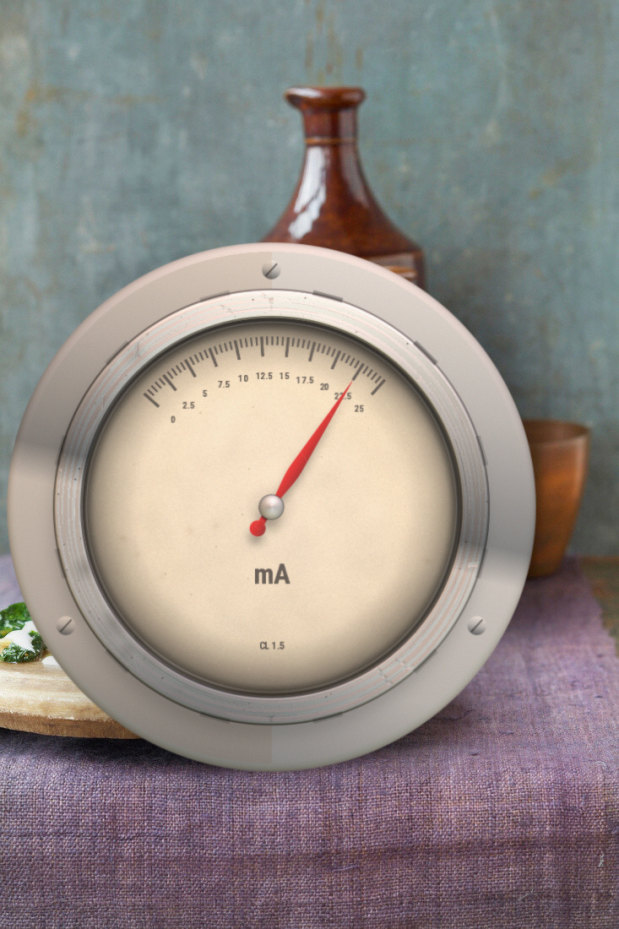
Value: 22.5 mA
